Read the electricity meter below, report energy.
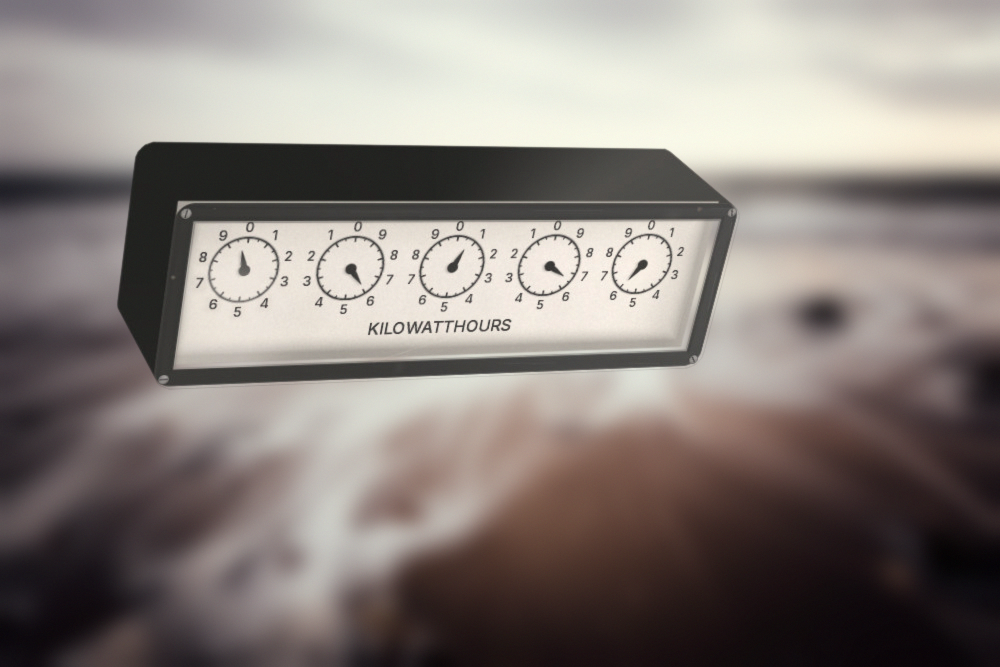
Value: 96066 kWh
